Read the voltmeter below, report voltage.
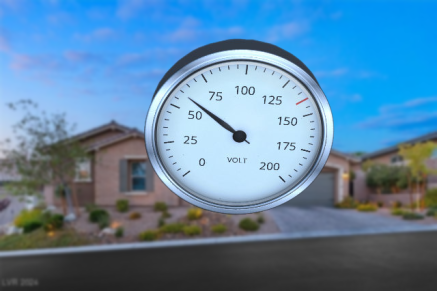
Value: 60 V
